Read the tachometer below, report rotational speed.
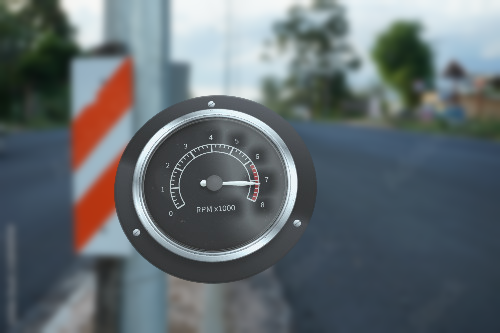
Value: 7200 rpm
